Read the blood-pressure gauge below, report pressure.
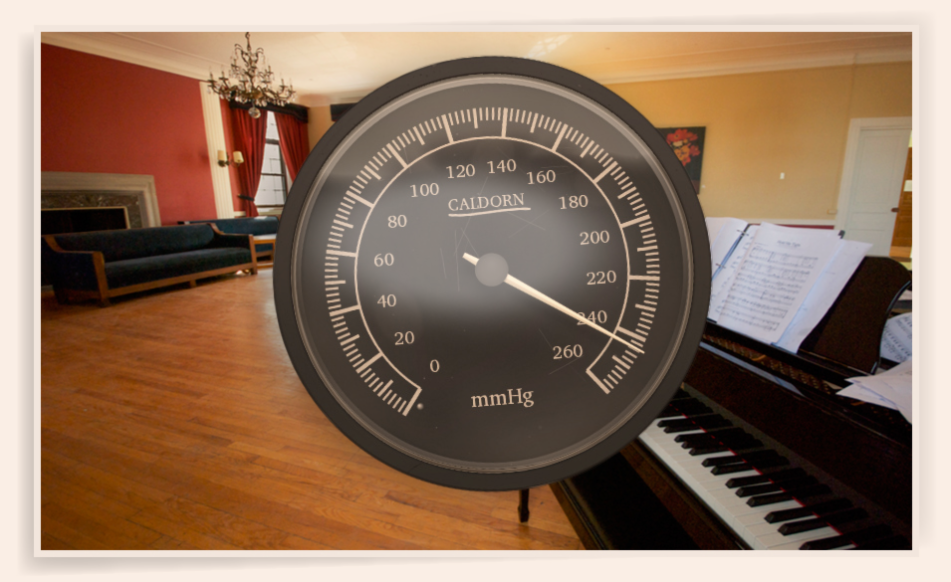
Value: 244 mmHg
